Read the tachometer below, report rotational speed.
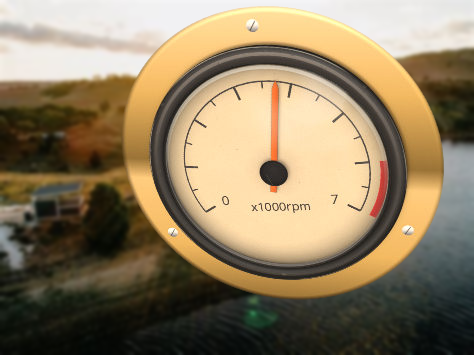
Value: 3750 rpm
